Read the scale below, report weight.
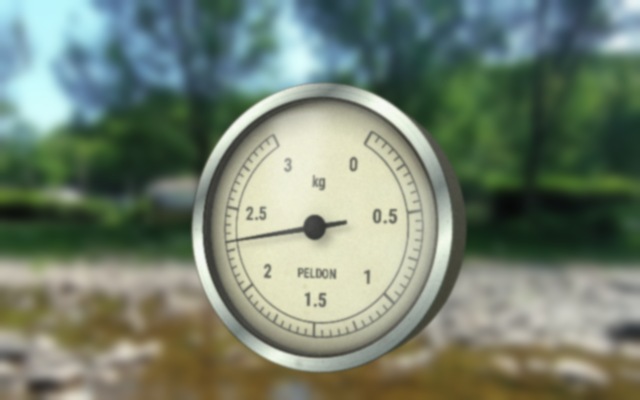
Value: 2.3 kg
